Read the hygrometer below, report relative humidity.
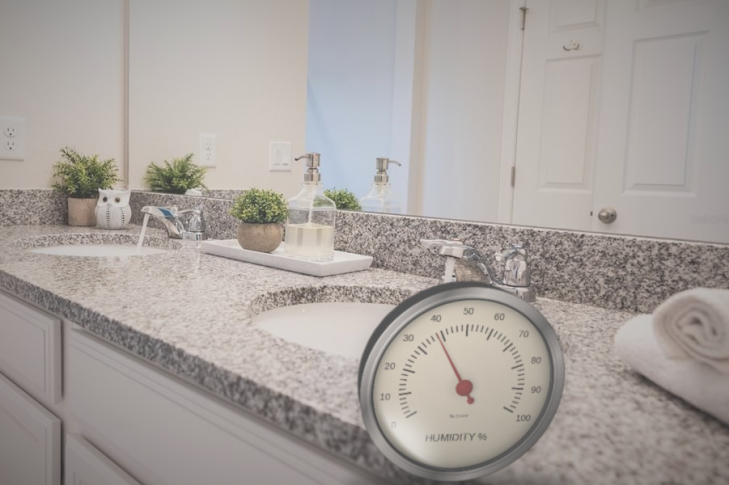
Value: 38 %
